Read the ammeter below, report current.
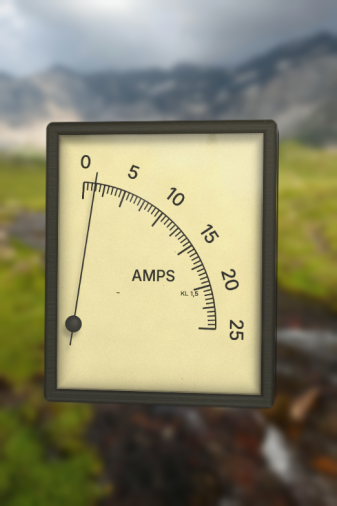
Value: 1.5 A
